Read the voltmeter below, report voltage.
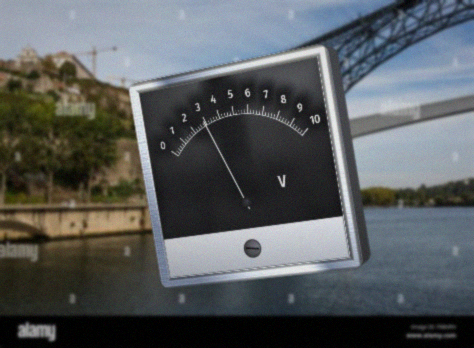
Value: 3 V
